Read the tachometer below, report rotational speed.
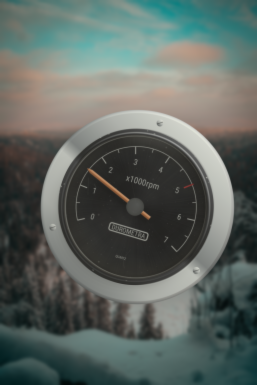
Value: 1500 rpm
